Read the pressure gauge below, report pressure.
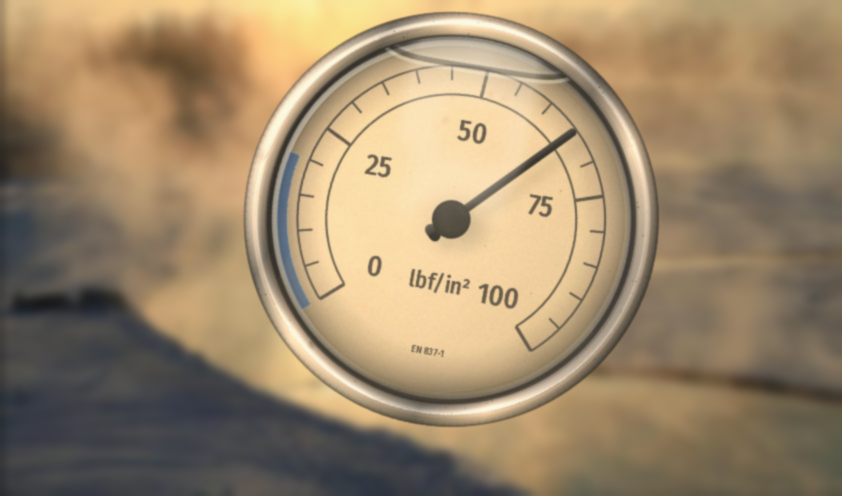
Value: 65 psi
